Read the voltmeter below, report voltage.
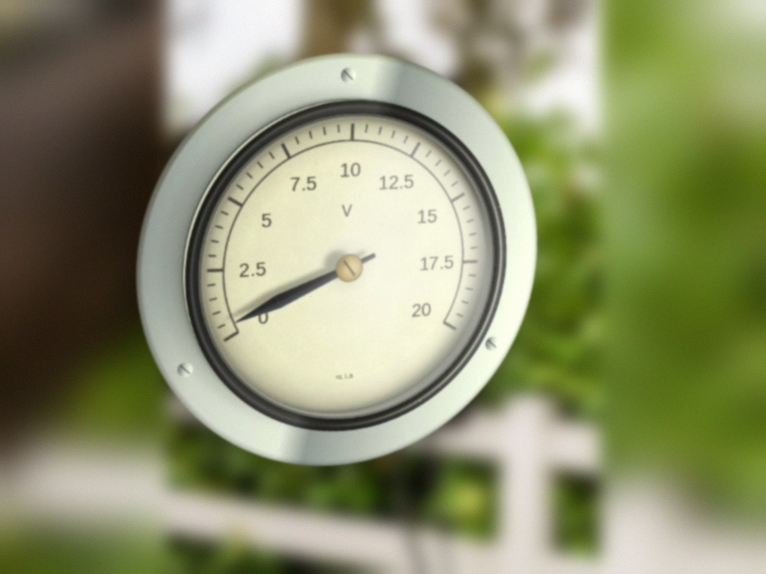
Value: 0.5 V
